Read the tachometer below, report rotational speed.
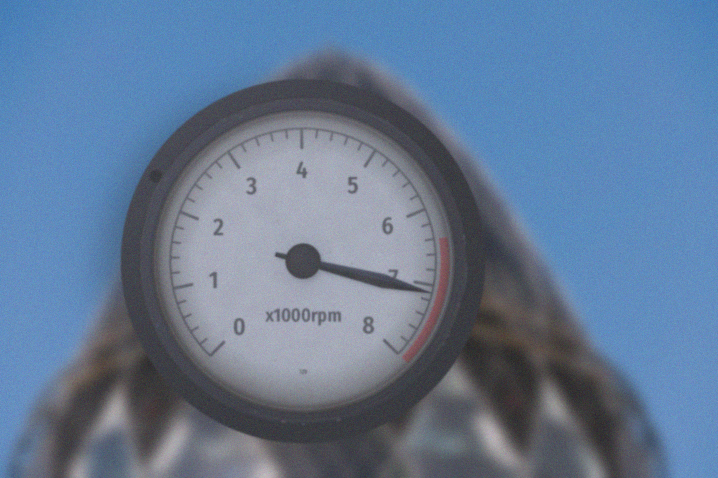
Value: 7100 rpm
